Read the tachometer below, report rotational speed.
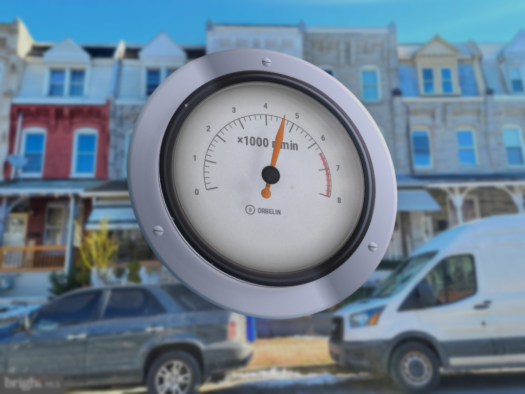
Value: 4600 rpm
